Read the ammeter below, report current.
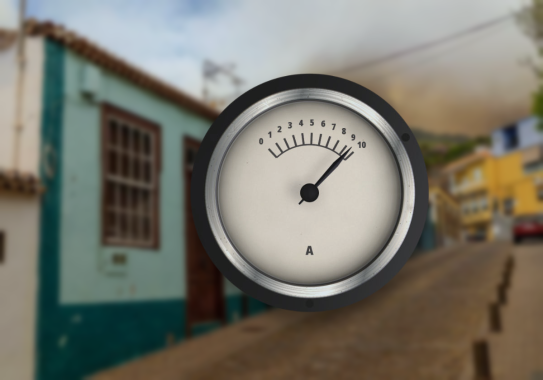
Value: 9.5 A
